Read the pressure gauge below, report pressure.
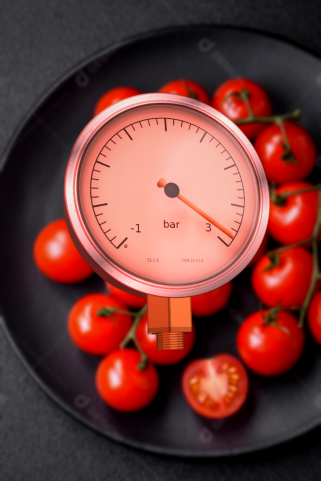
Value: 2.9 bar
